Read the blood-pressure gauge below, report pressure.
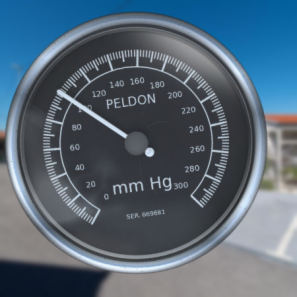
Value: 100 mmHg
